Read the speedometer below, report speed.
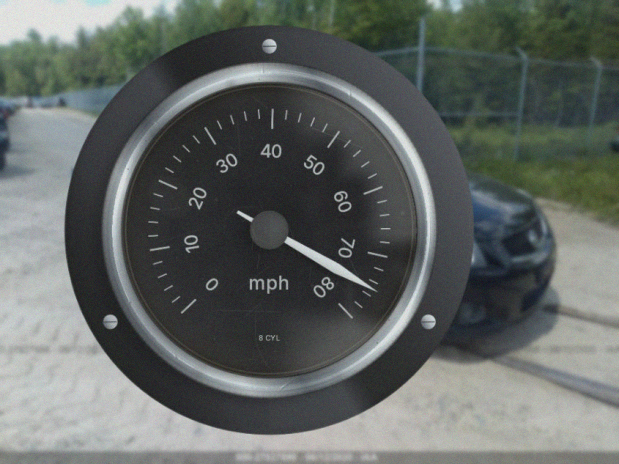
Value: 75 mph
